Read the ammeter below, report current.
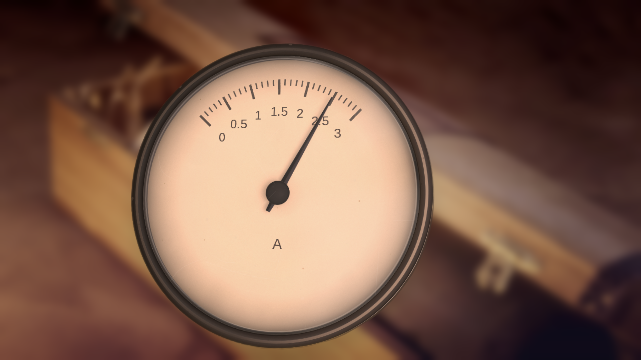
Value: 2.5 A
